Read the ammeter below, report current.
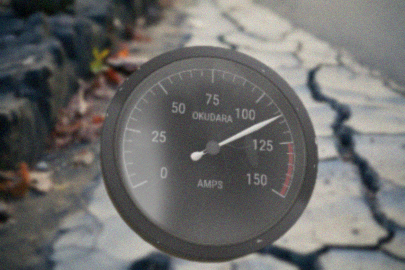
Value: 112.5 A
